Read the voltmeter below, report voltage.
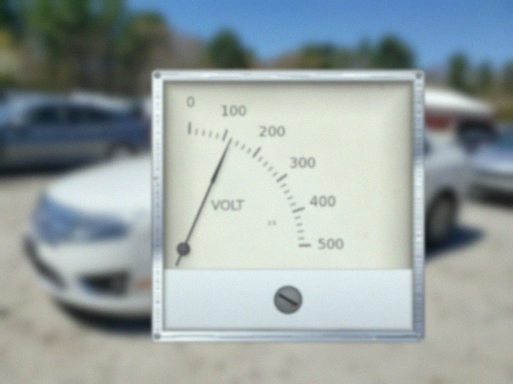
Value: 120 V
